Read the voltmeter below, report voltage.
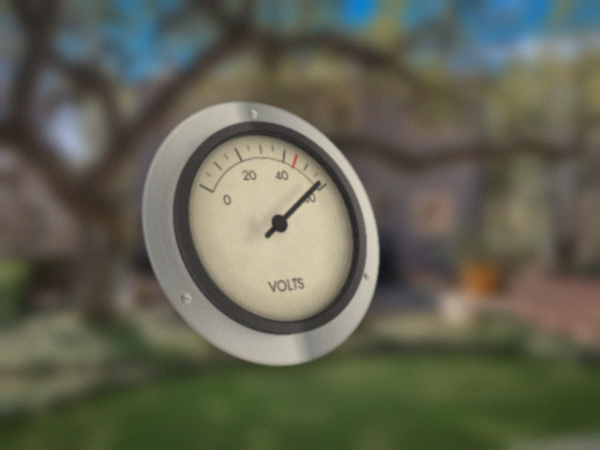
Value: 57.5 V
